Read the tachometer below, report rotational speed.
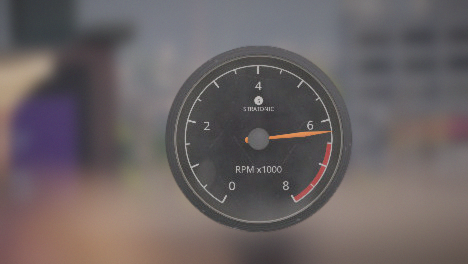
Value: 6250 rpm
